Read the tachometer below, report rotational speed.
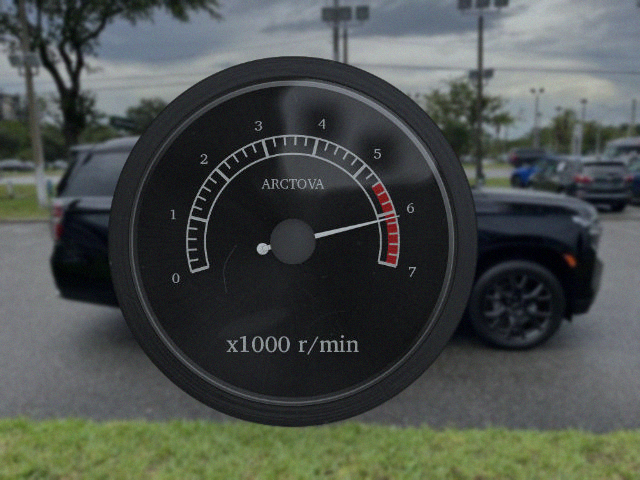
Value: 6100 rpm
